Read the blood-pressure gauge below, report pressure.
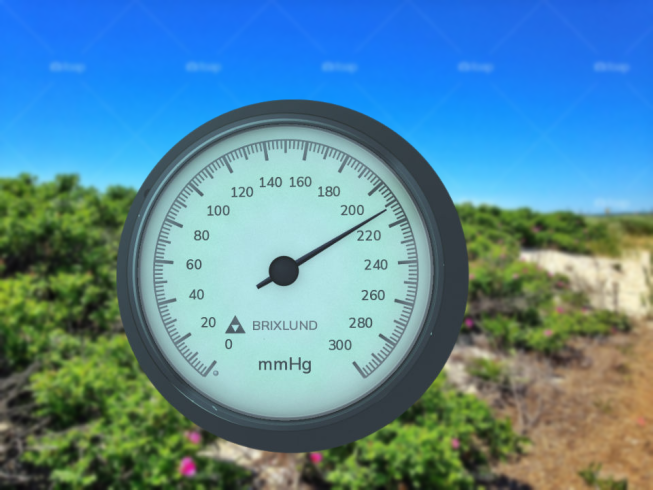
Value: 212 mmHg
